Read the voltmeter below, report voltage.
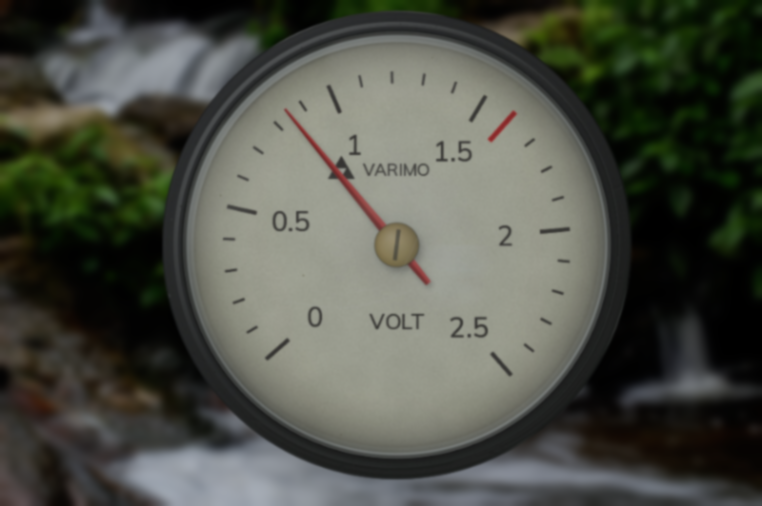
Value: 0.85 V
